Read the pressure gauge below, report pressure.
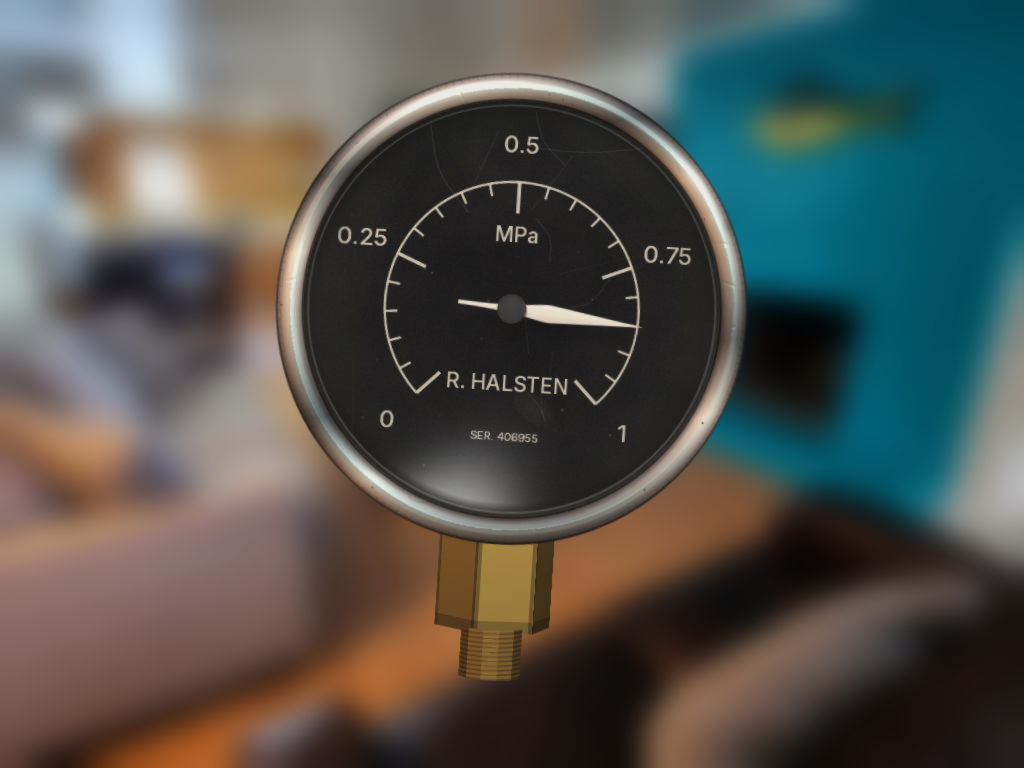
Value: 0.85 MPa
